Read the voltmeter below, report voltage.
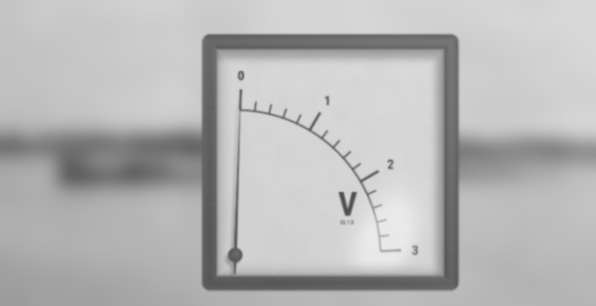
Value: 0 V
